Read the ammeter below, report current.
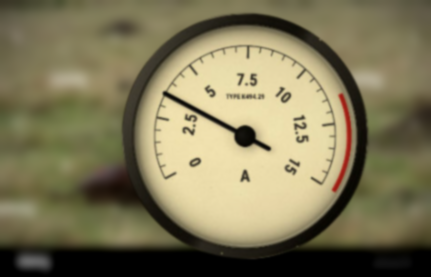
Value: 3.5 A
